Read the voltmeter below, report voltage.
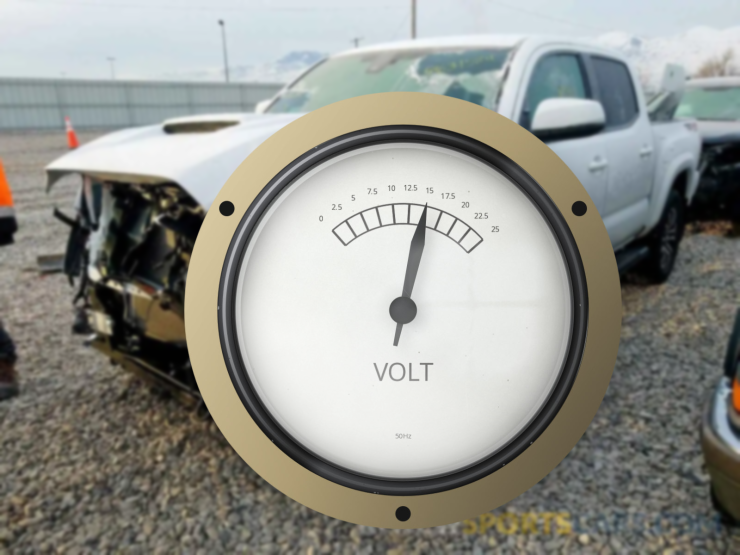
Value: 15 V
